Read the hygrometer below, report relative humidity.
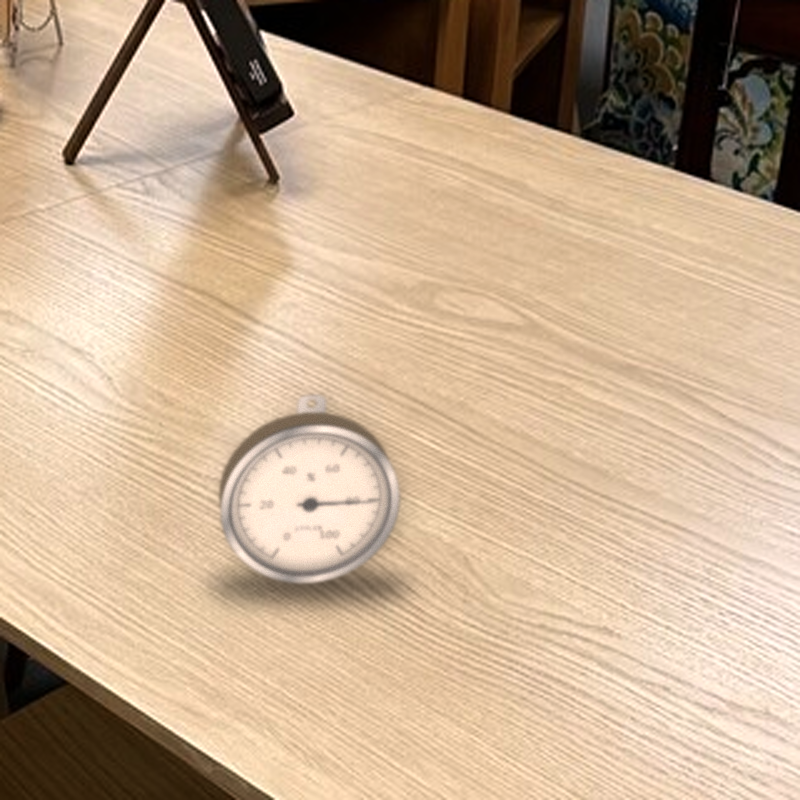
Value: 80 %
